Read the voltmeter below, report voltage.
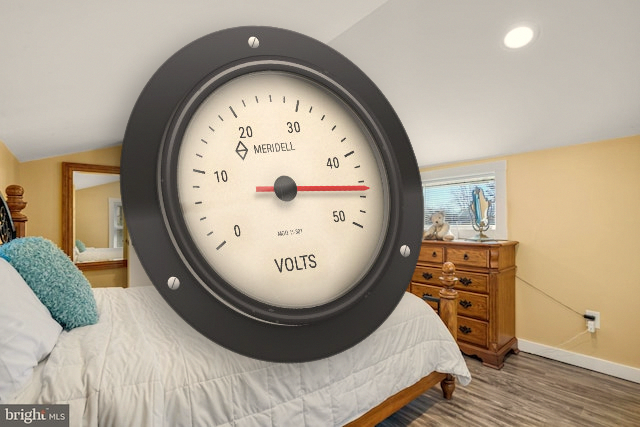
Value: 45 V
